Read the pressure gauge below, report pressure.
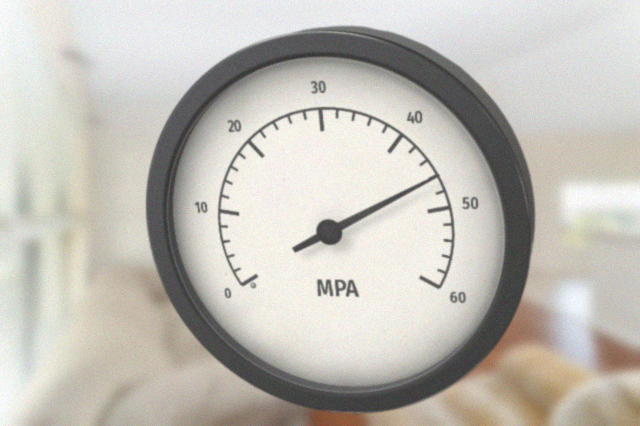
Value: 46 MPa
